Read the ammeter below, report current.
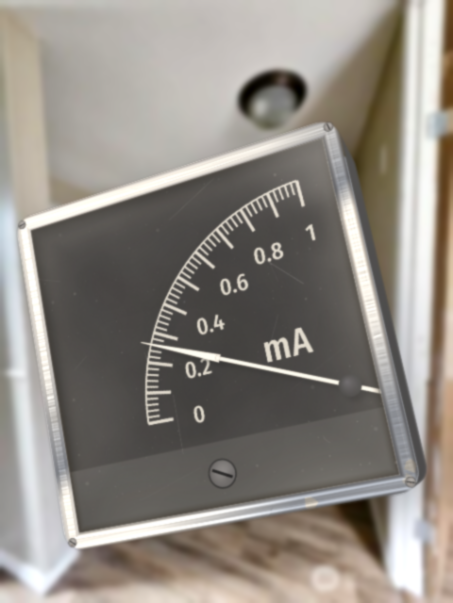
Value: 0.26 mA
